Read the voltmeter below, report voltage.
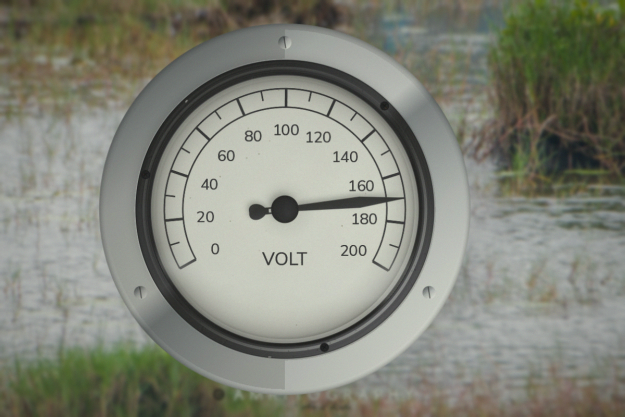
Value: 170 V
